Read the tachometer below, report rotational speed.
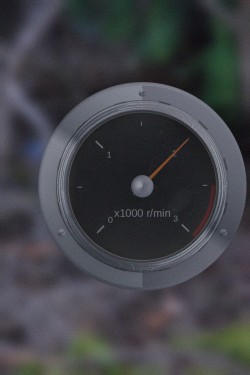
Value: 2000 rpm
